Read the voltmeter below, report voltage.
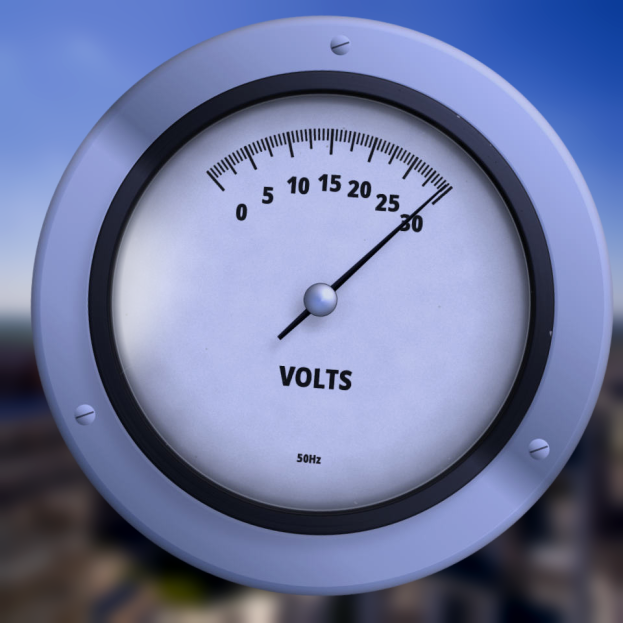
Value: 29.5 V
